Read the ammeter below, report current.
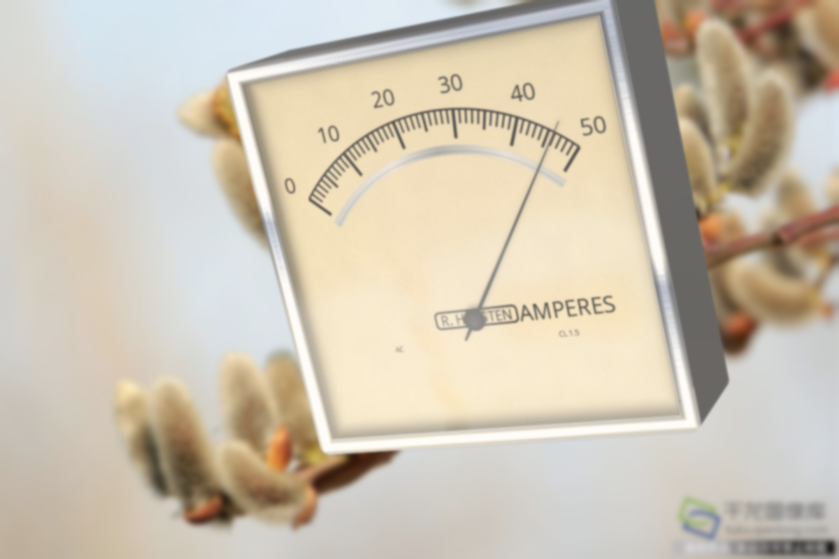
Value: 46 A
